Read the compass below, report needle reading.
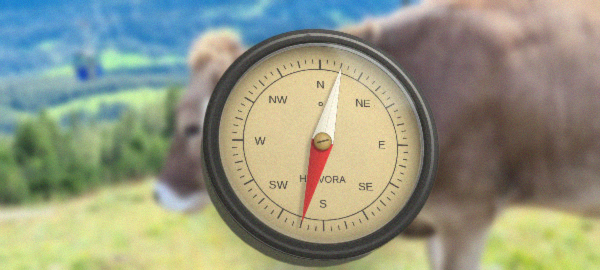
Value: 195 °
